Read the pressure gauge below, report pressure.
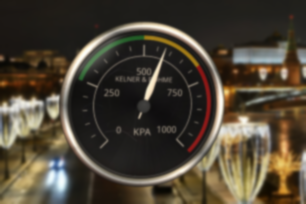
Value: 575 kPa
